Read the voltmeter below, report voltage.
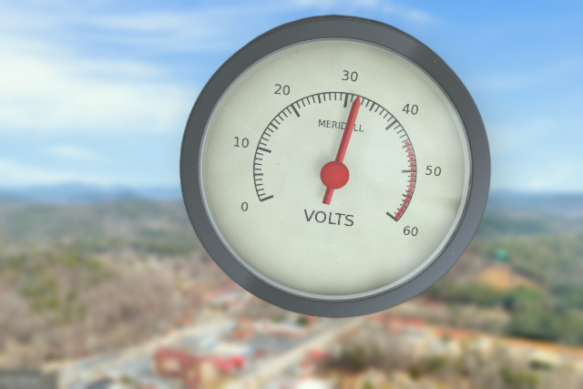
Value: 32 V
